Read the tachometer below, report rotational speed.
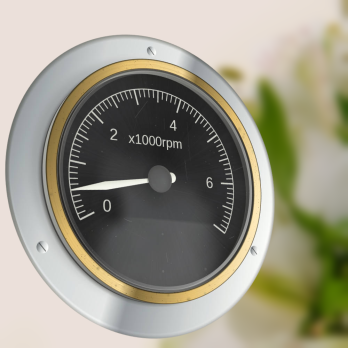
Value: 500 rpm
